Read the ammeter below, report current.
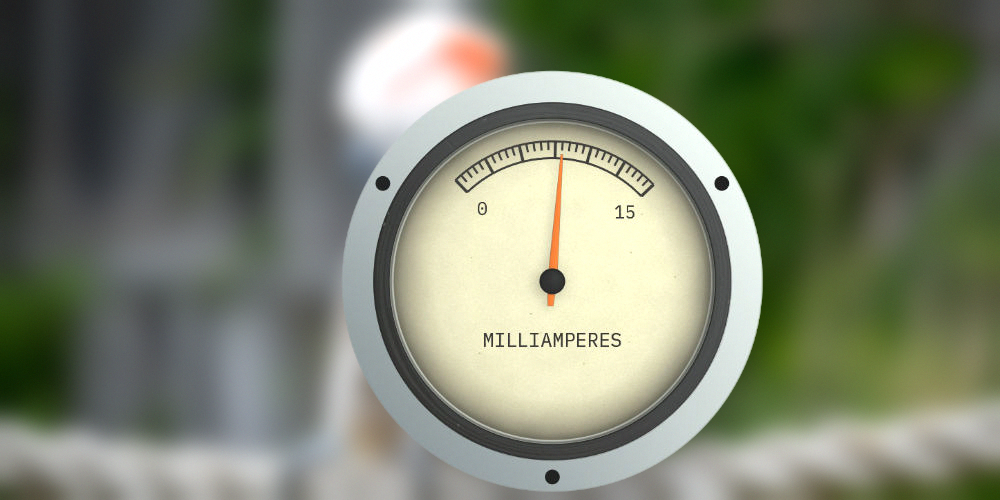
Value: 8 mA
